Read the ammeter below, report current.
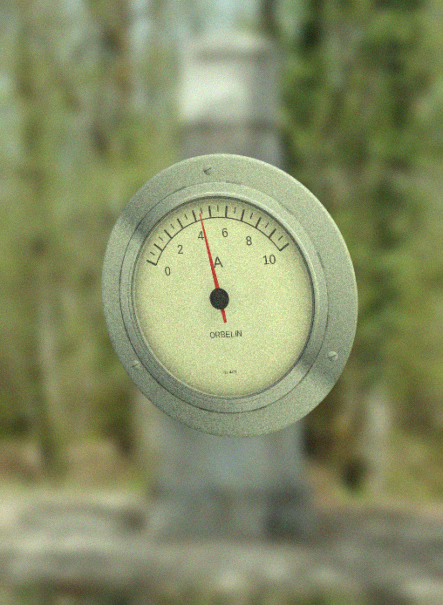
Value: 4.5 A
